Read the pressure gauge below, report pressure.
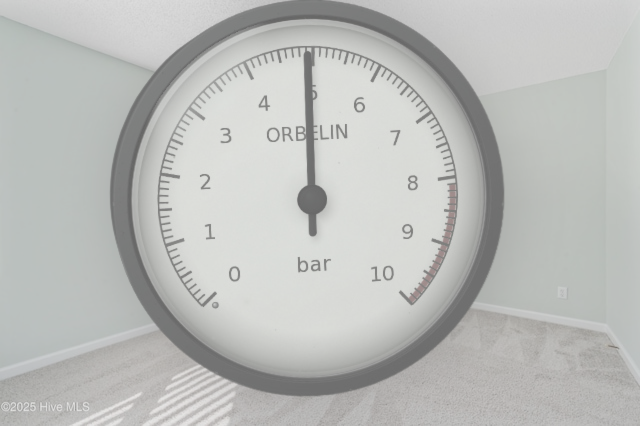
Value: 4.9 bar
